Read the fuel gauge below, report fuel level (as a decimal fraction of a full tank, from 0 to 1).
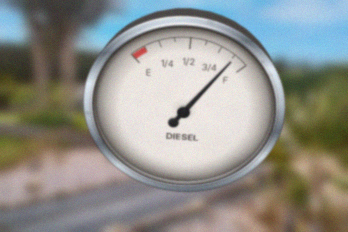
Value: 0.875
